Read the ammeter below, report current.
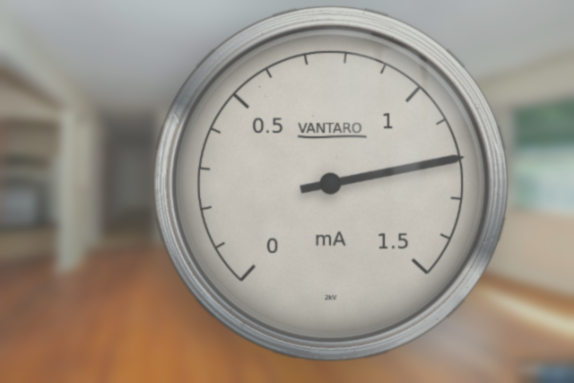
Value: 1.2 mA
